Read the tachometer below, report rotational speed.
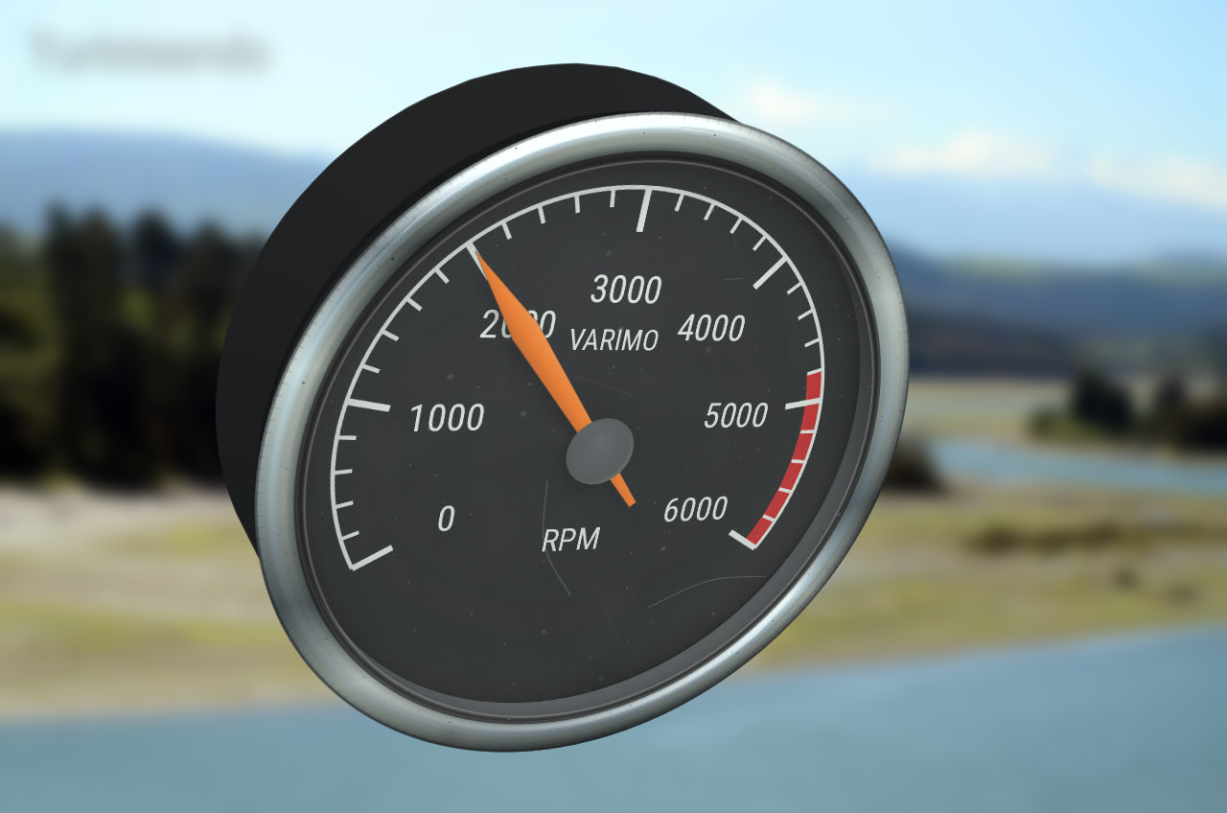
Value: 2000 rpm
